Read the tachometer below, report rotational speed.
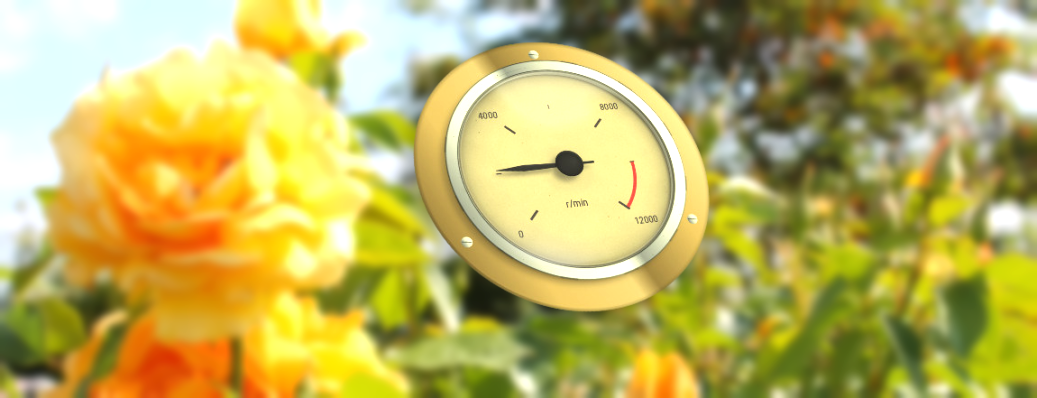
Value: 2000 rpm
